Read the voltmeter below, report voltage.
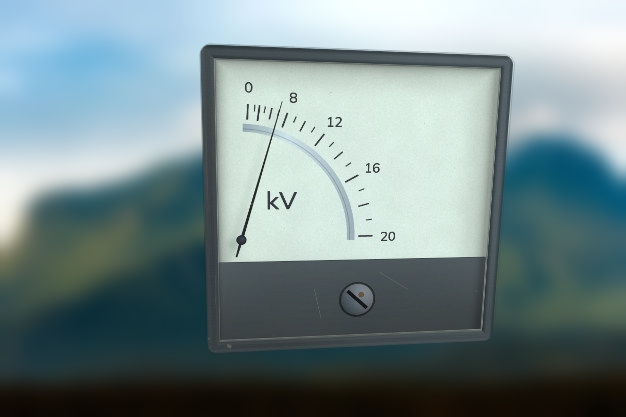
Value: 7 kV
